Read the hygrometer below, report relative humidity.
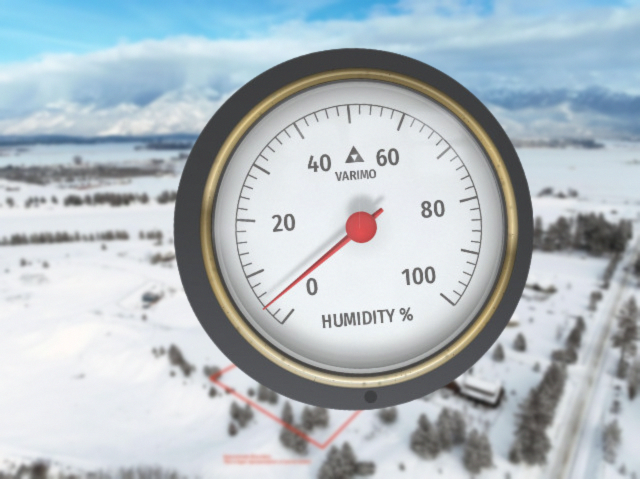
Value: 4 %
